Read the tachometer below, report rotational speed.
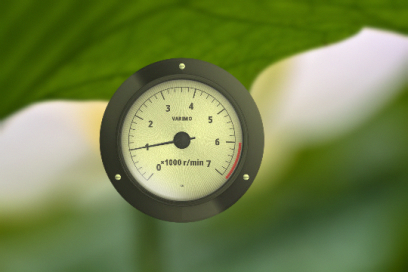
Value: 1000 rpm
